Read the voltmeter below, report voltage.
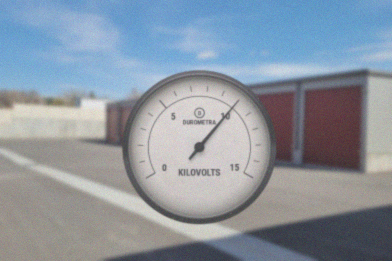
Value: 10 kV
